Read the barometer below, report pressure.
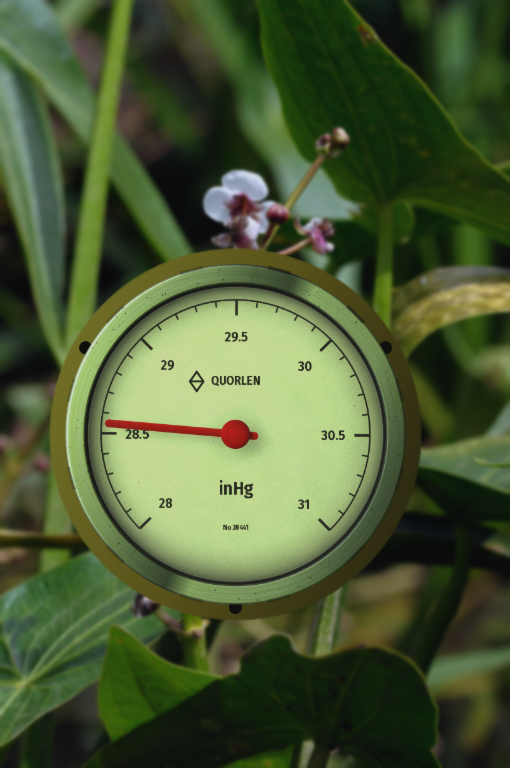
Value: 28.55 inHg
